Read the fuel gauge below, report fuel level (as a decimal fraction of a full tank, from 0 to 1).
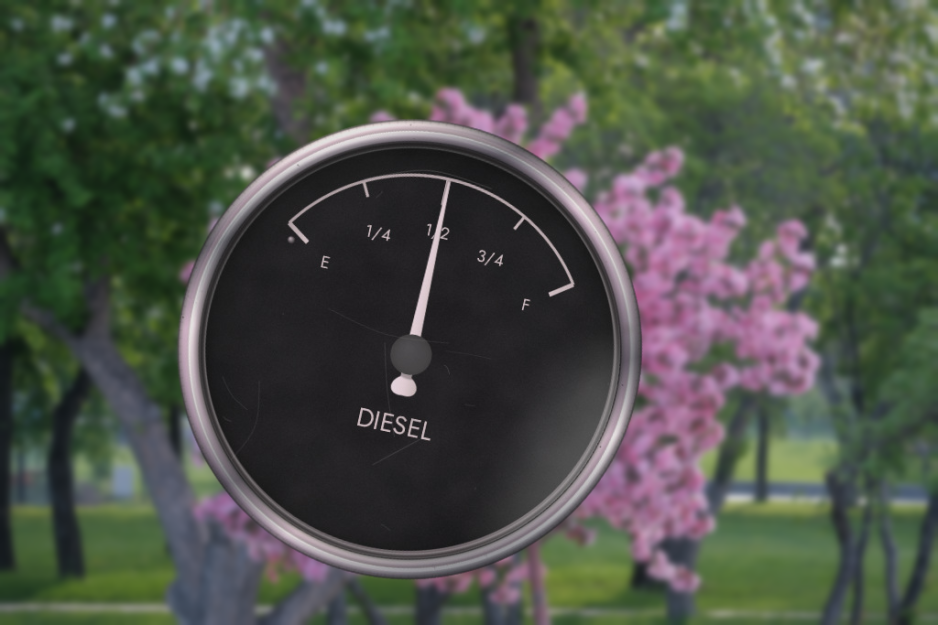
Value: 0.5
